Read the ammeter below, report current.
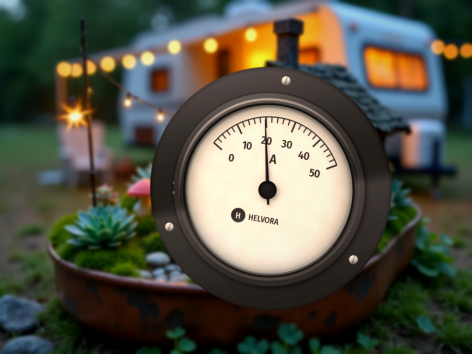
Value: 20 A
